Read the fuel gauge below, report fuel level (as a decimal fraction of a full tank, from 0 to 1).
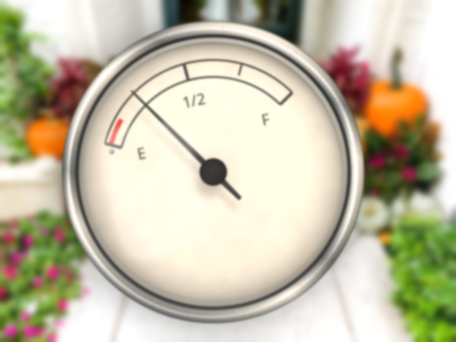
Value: 0.25
